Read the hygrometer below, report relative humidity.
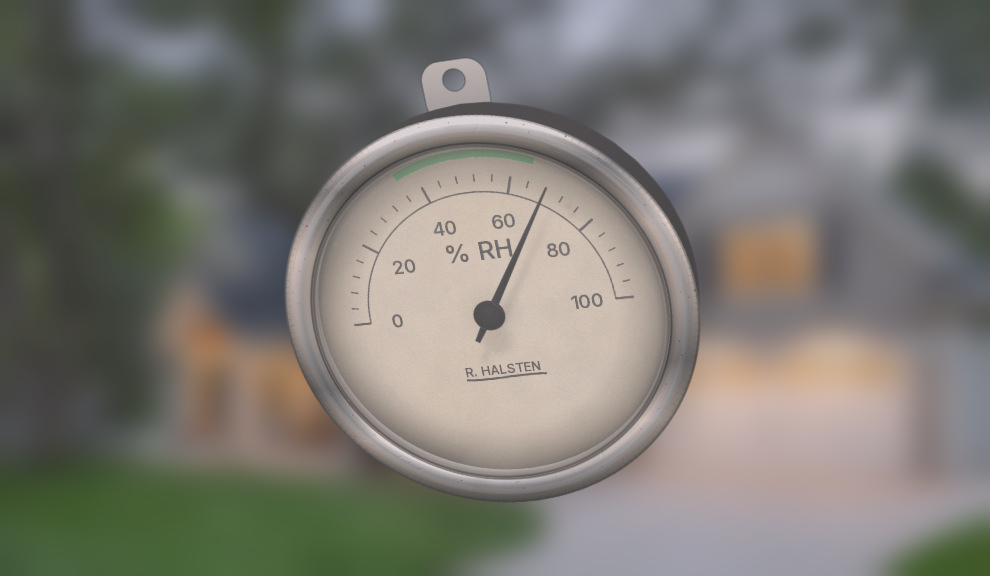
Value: 68 %
